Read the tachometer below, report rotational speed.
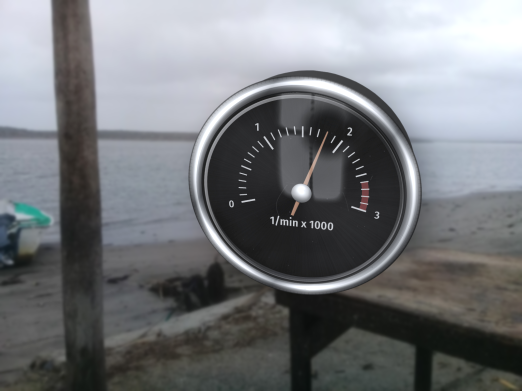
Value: 1800 rpm
